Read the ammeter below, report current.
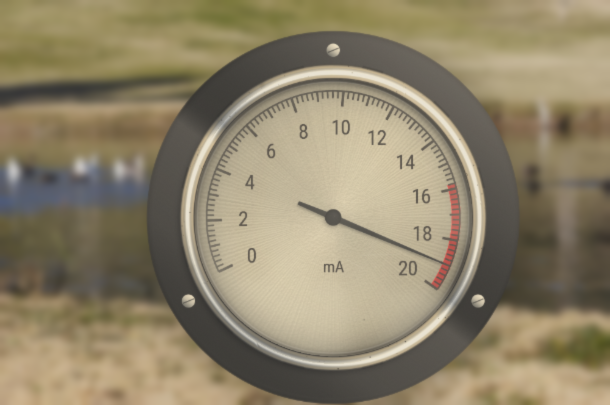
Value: 19 mA
